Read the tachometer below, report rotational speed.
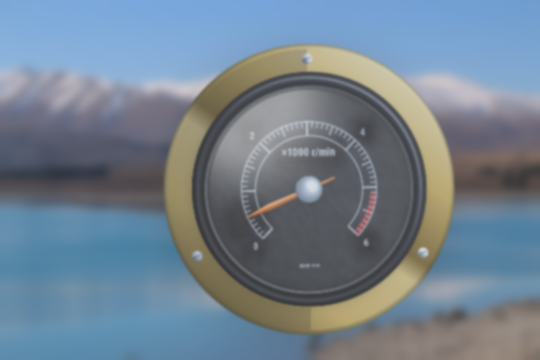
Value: 500 rpm
